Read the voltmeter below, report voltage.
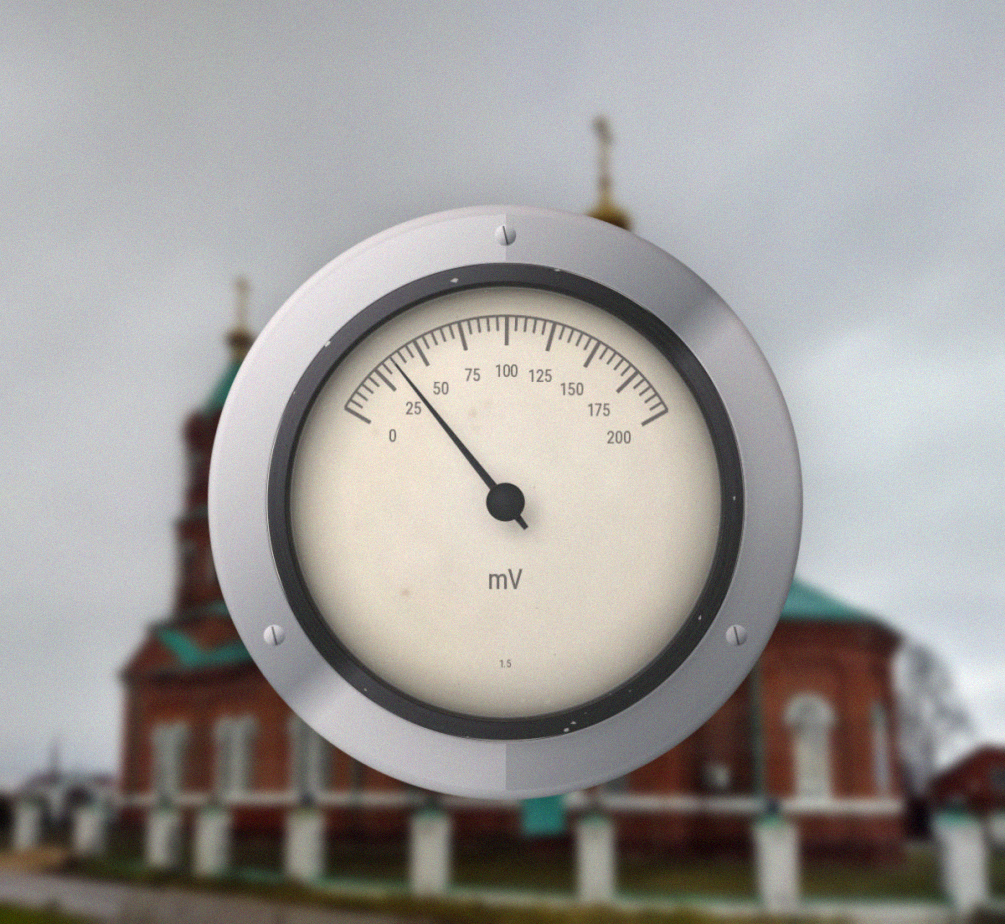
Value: 35 mV
